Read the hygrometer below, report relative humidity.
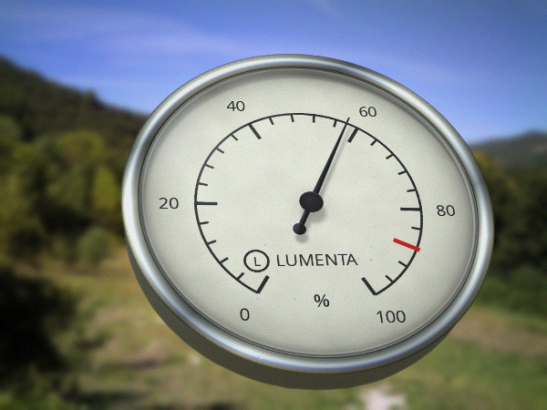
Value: 58 %
